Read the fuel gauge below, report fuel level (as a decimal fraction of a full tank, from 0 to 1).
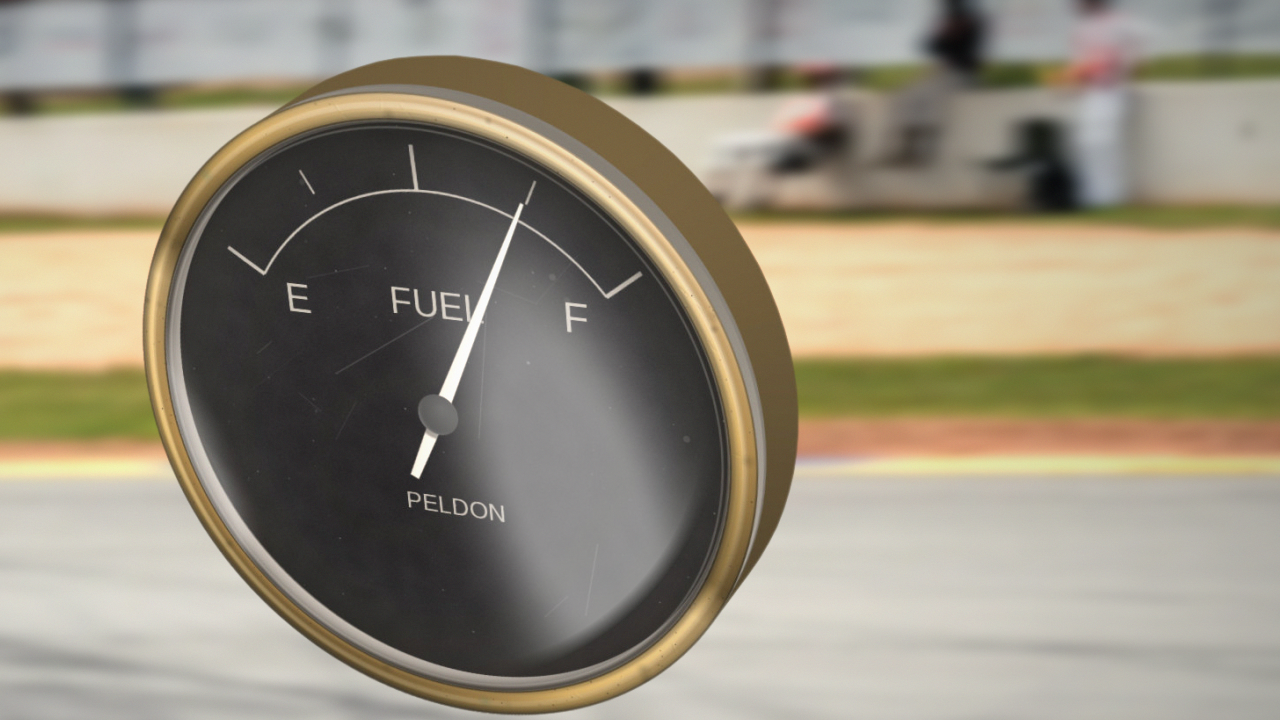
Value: 0.75
